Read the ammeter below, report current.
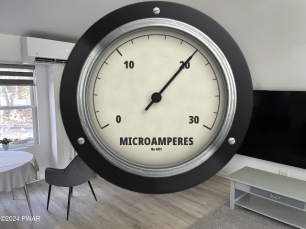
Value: 20 µA
